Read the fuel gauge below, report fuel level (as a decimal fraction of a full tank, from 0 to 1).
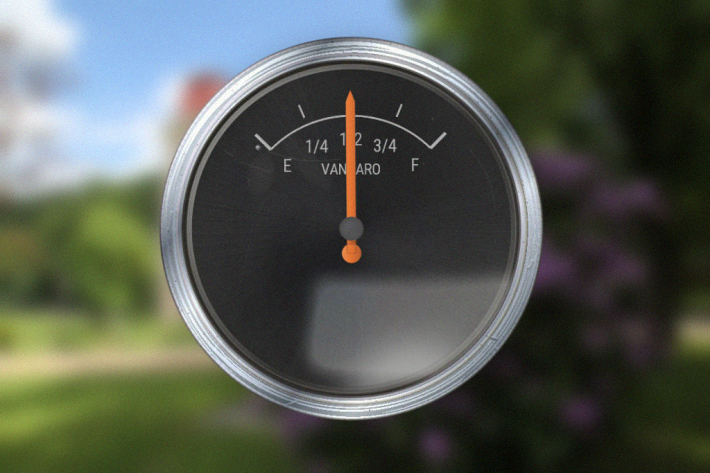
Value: 0.5
